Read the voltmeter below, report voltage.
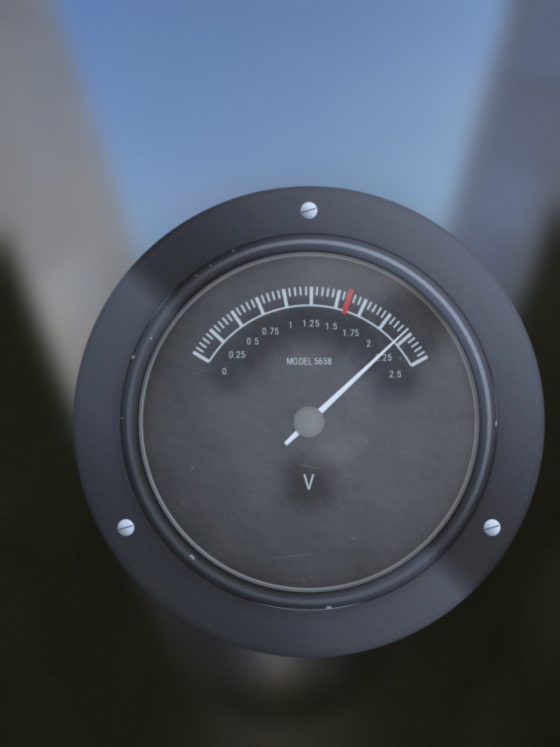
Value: 2.2 V
